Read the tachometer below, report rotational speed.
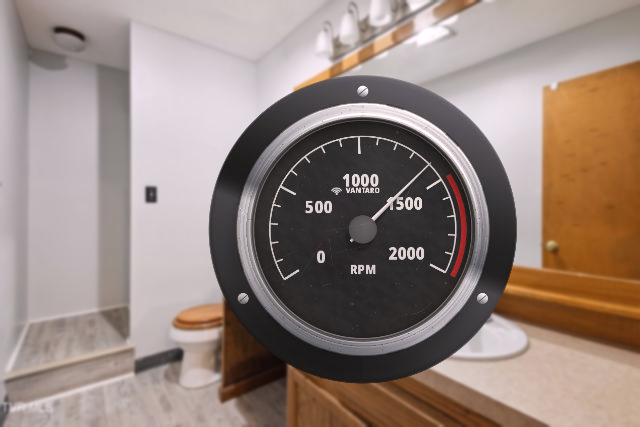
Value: 1400 rpm
